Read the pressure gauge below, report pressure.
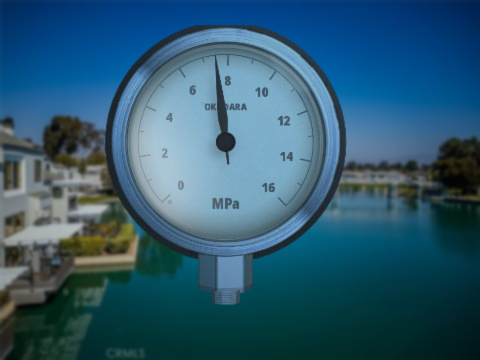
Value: 7.5 MPa
